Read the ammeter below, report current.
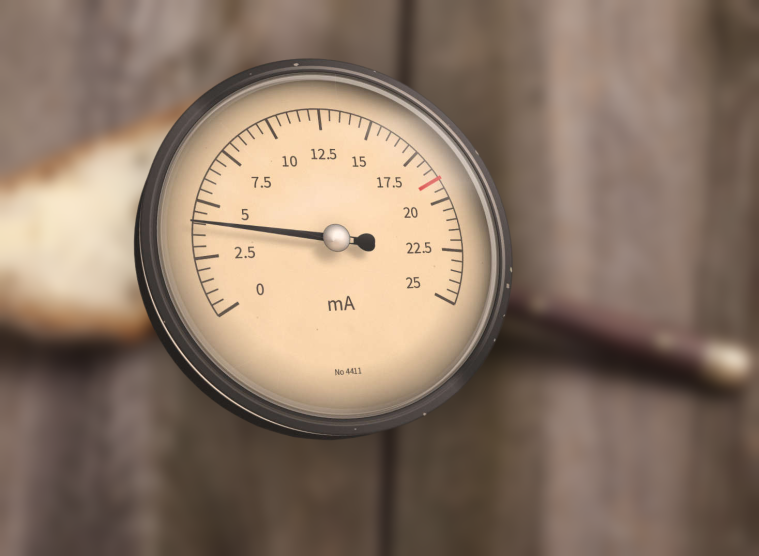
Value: 4 mA
